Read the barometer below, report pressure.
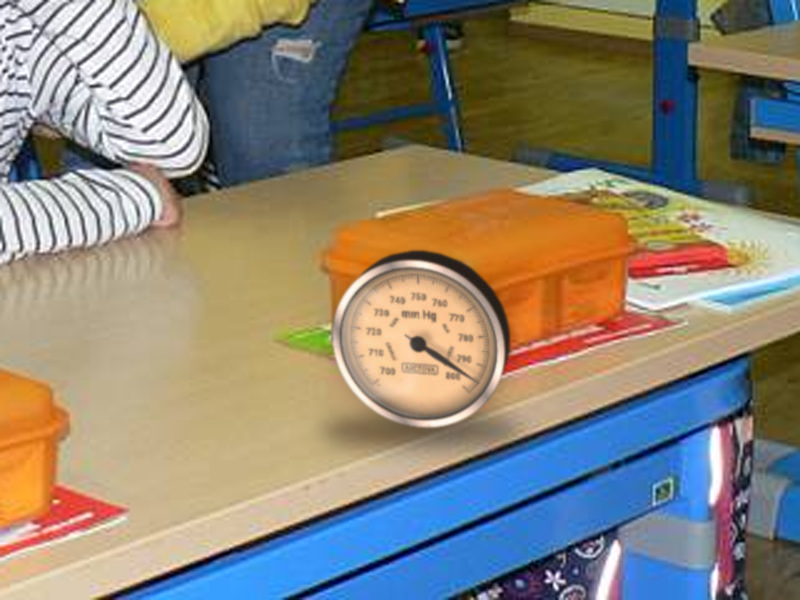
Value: 795 mmHg
